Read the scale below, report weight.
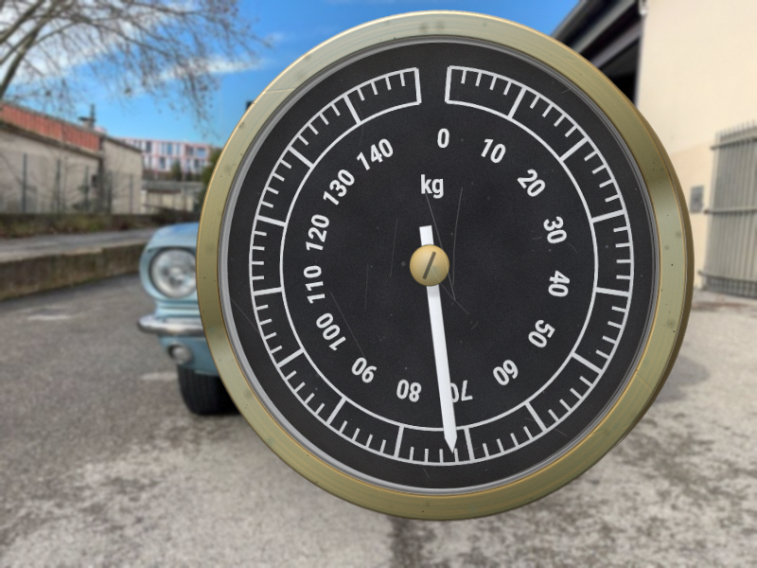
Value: 72 kg
